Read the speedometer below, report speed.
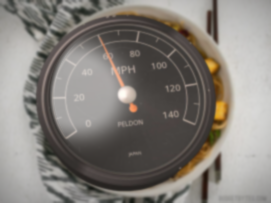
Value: 60 mph
